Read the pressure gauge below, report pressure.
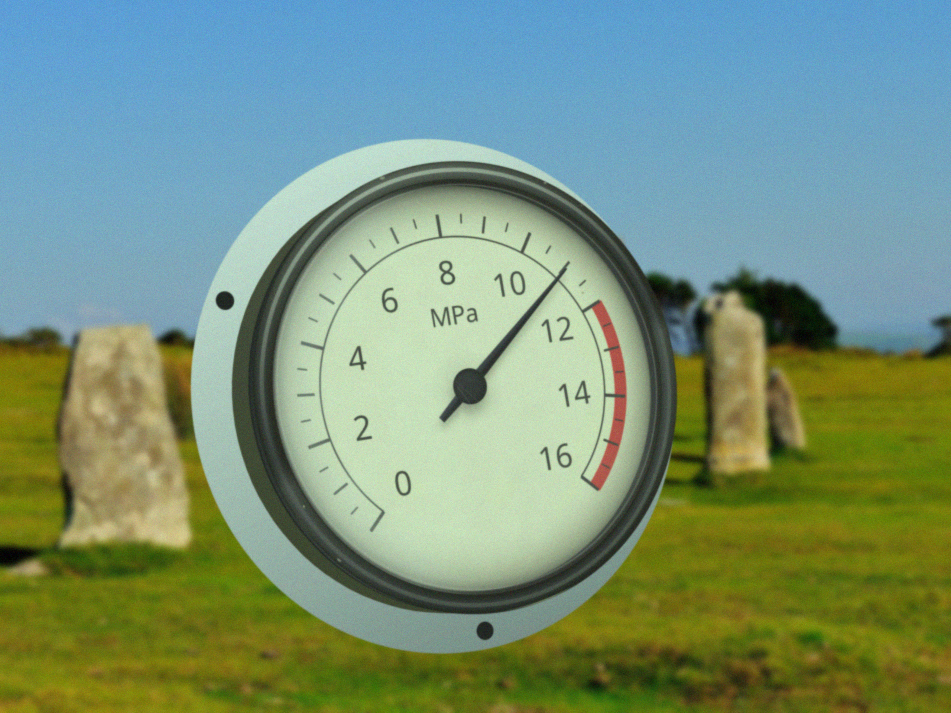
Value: 11 MPa
